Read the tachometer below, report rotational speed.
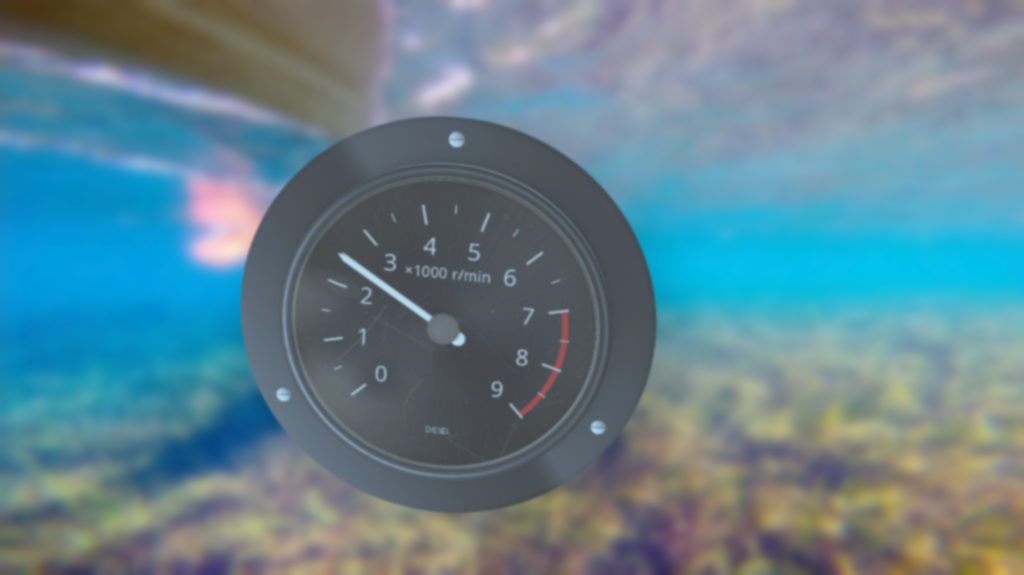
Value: 2500 rpm
